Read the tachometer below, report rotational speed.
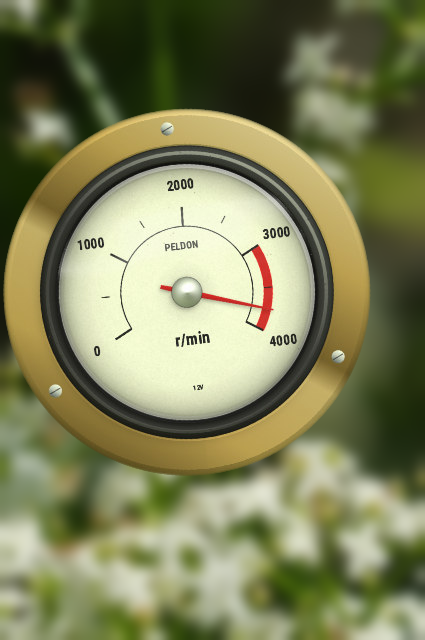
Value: 3750 rpm
